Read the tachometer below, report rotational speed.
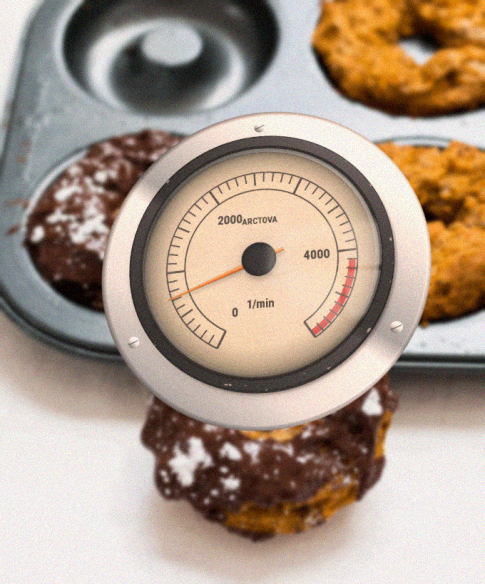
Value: 700 rpm
